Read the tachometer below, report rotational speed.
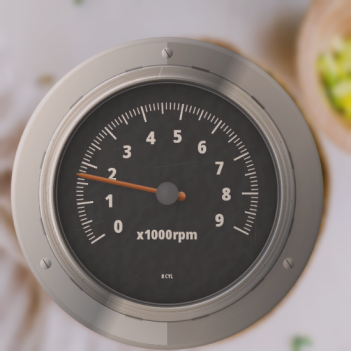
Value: 1700 rpm
